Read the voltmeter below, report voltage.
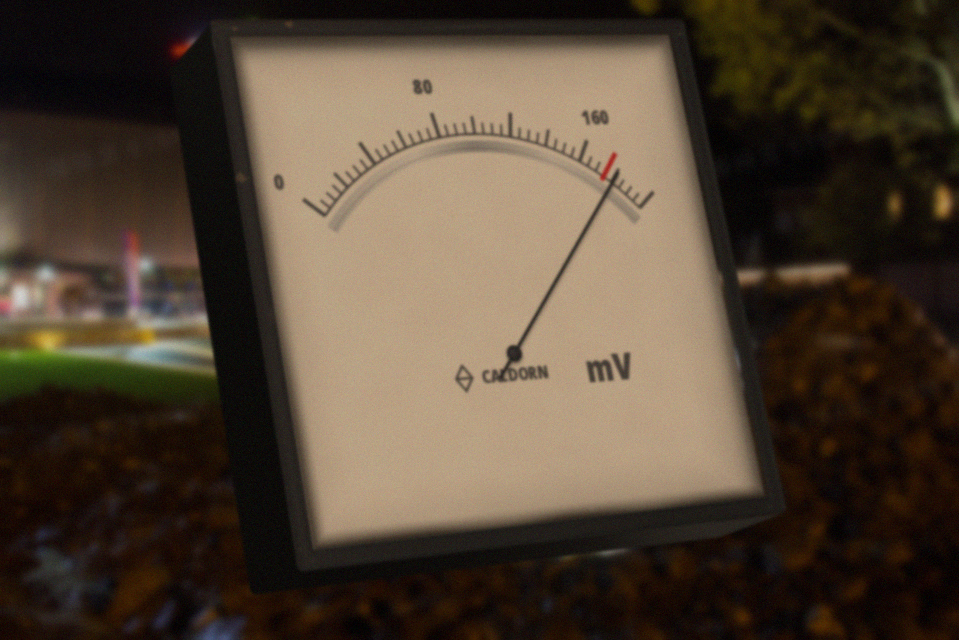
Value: 180 mV
